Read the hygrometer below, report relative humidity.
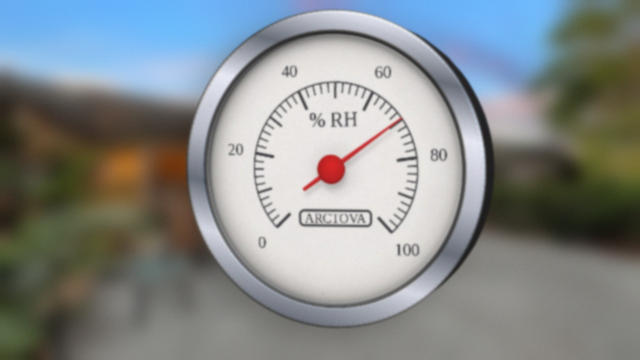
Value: 70 %
